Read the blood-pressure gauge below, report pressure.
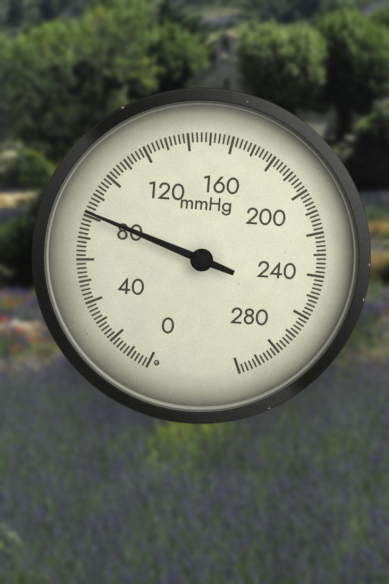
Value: 82 mmHg
